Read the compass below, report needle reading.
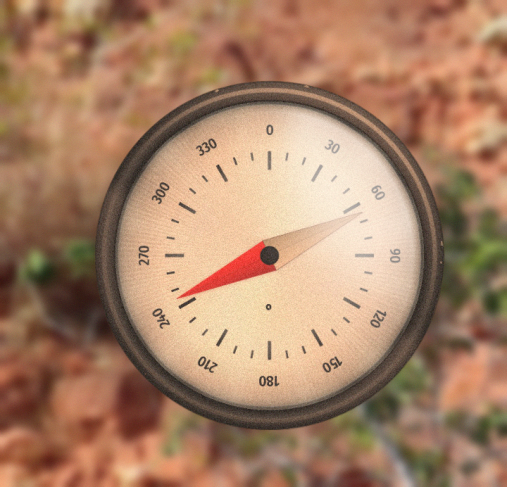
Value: 245 °
